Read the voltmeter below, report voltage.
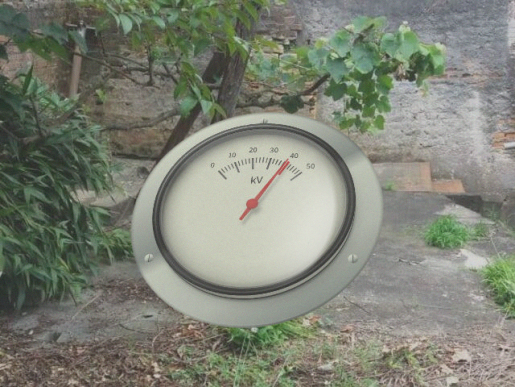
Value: 40 kV
